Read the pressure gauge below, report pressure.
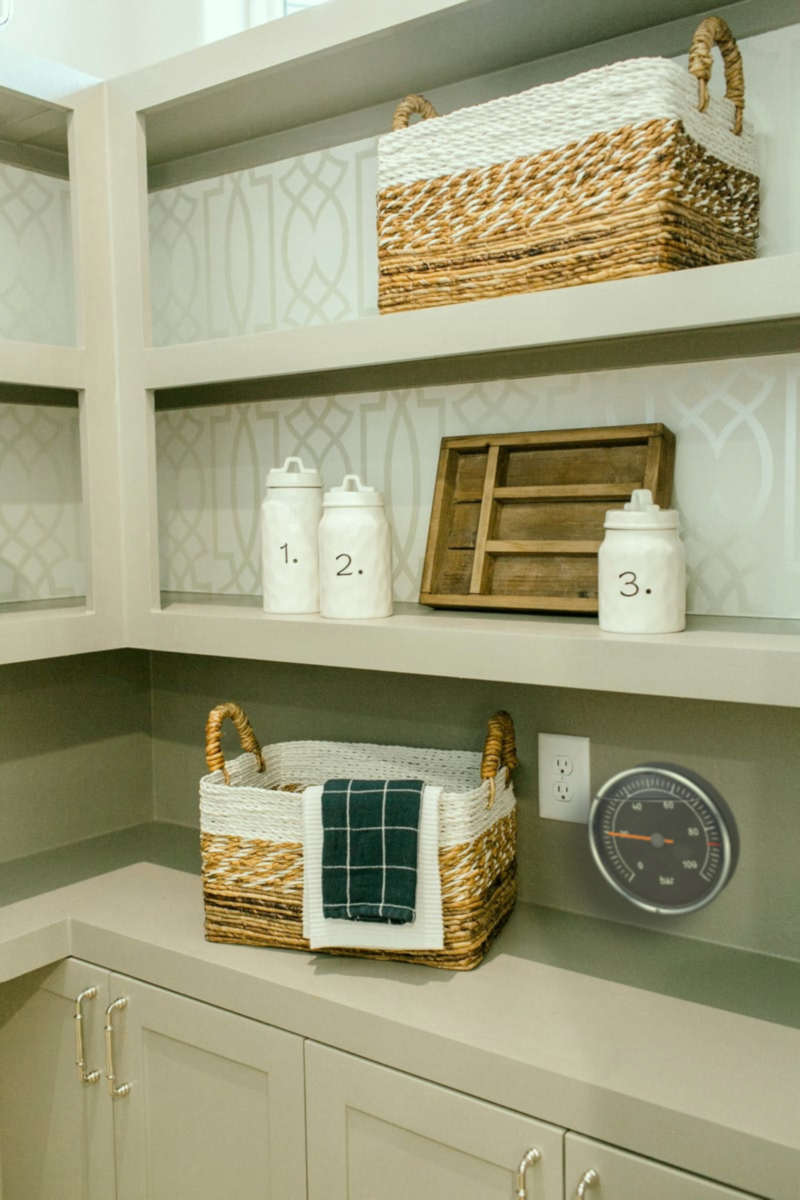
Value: 20 bar
